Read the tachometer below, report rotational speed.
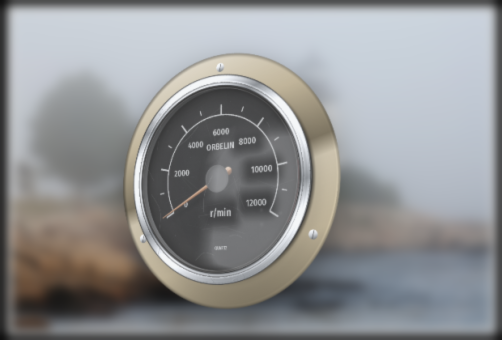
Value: 0 rpm
